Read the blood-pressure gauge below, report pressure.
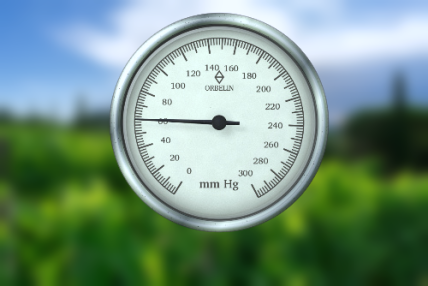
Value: 60 mmHg
